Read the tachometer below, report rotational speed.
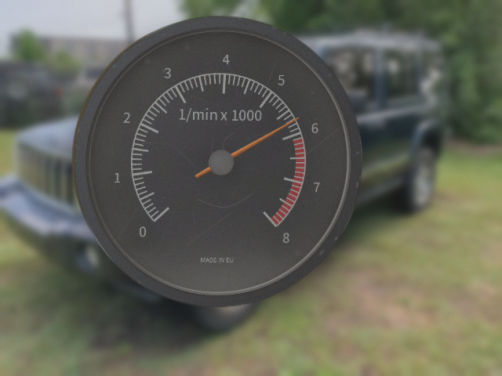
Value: 5700 rpm
